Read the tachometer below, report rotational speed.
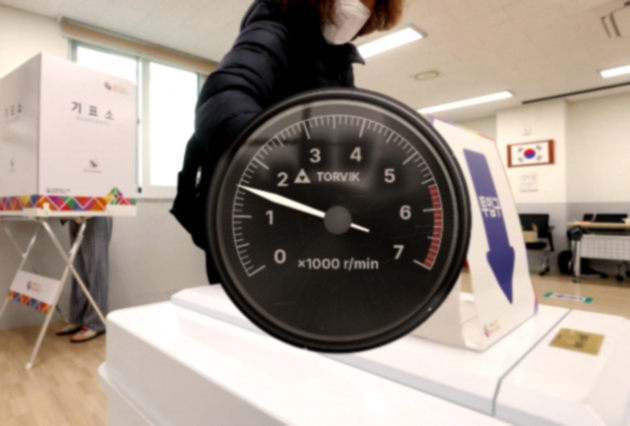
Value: 1500 rpm
